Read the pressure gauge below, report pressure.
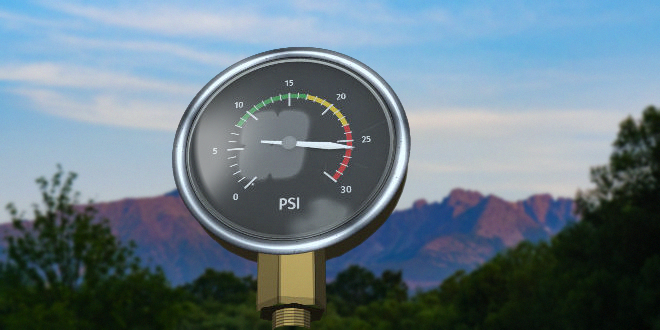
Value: 26 psi
